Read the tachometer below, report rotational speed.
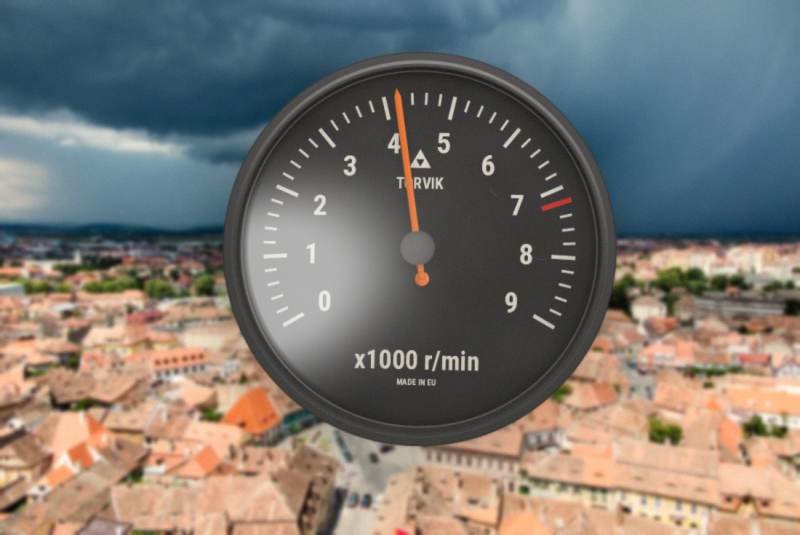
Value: 4200 rpm
